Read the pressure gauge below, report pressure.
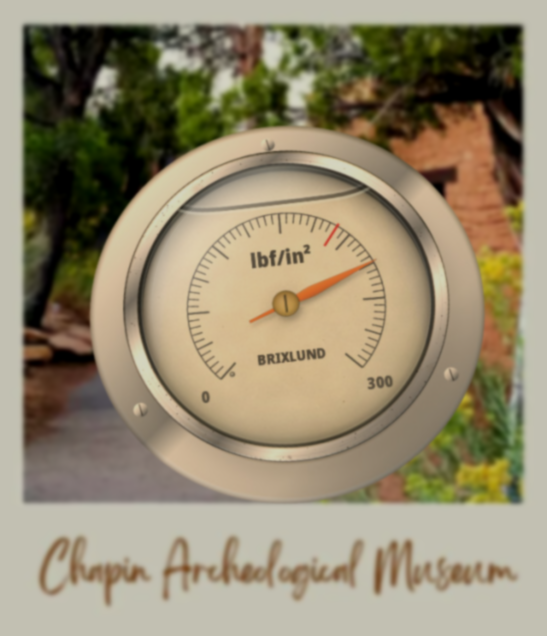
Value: 225 psi
